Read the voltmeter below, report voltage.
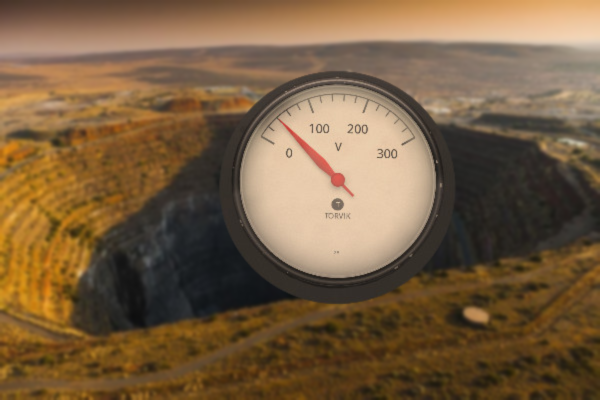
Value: 40 V
